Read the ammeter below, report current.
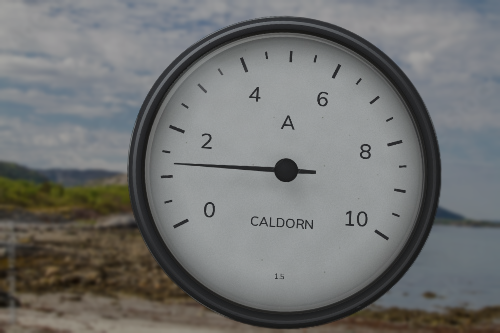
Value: 1.25 A
